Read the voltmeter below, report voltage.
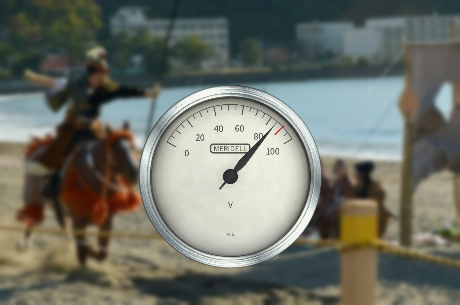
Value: 85 V
